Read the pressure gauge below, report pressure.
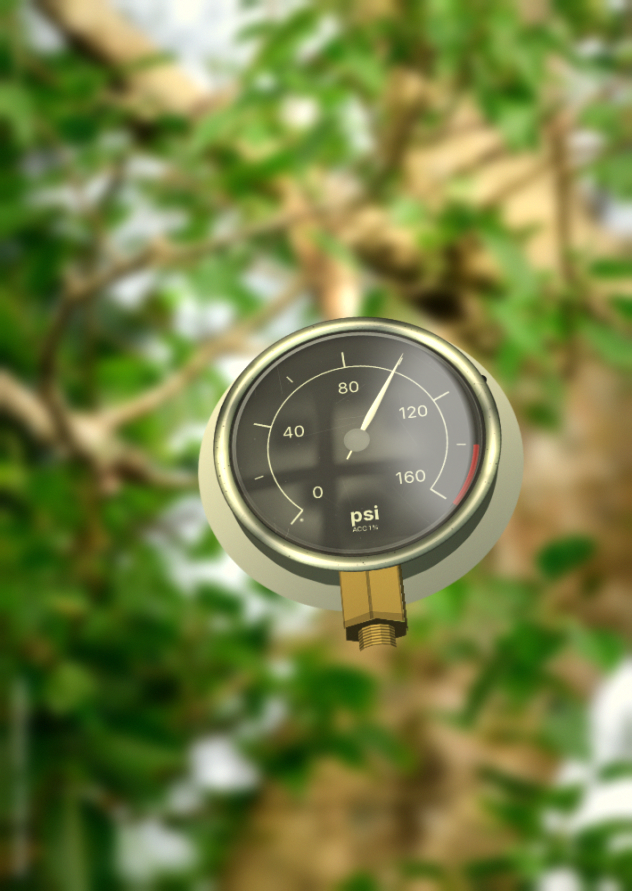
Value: 100 psi
